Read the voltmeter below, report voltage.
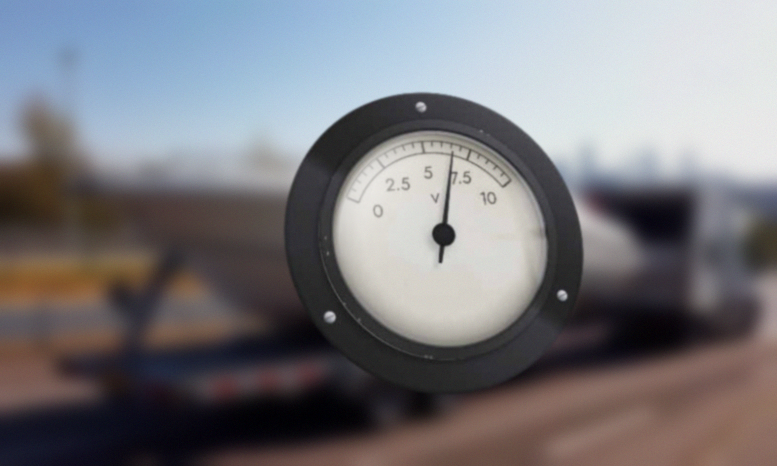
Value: 6.5 V
